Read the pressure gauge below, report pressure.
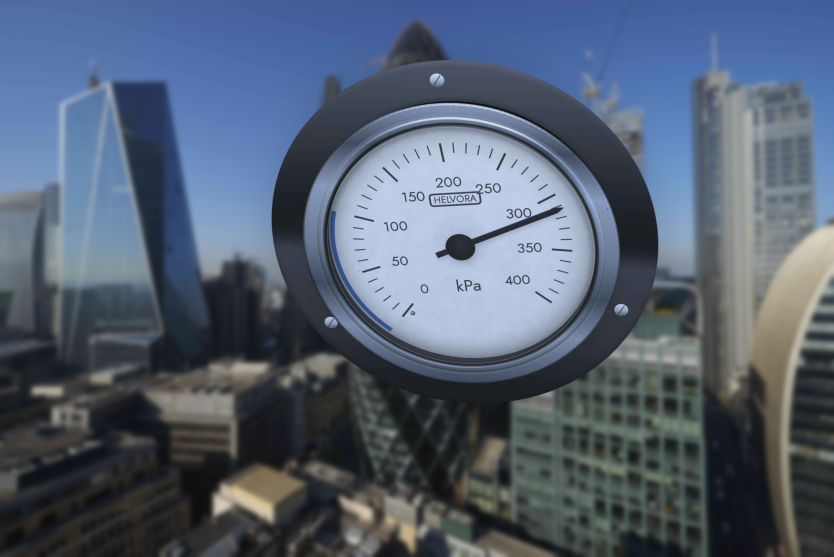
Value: 310 kPa
